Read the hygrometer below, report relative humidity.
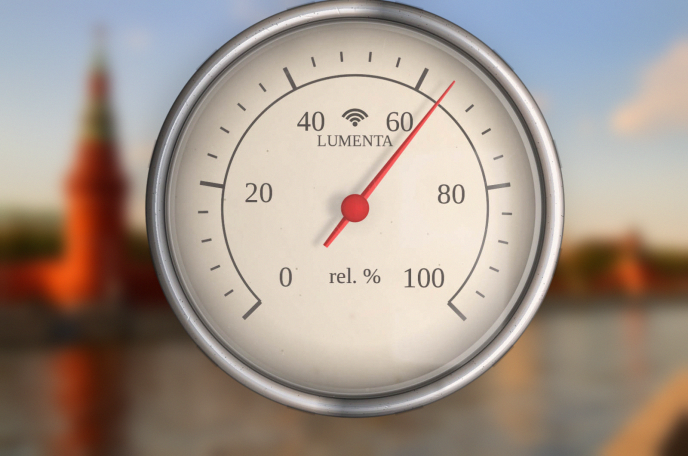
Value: 64 %
